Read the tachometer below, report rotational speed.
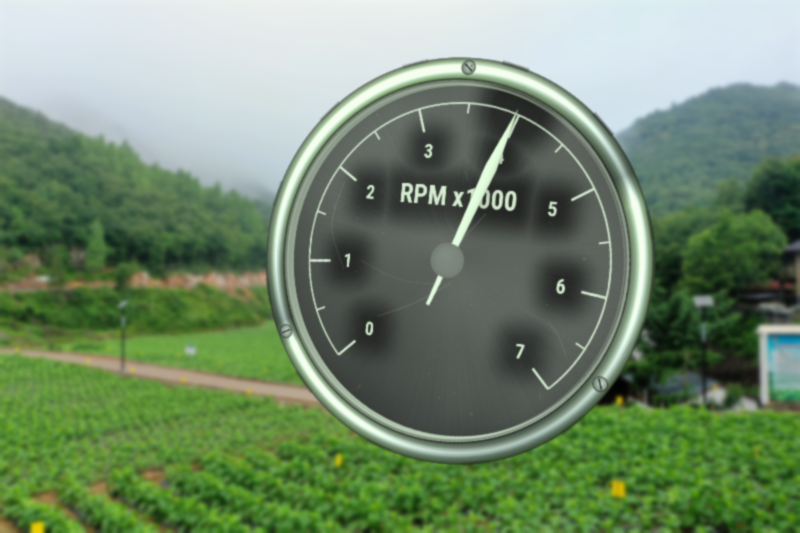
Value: 4000 rpm
